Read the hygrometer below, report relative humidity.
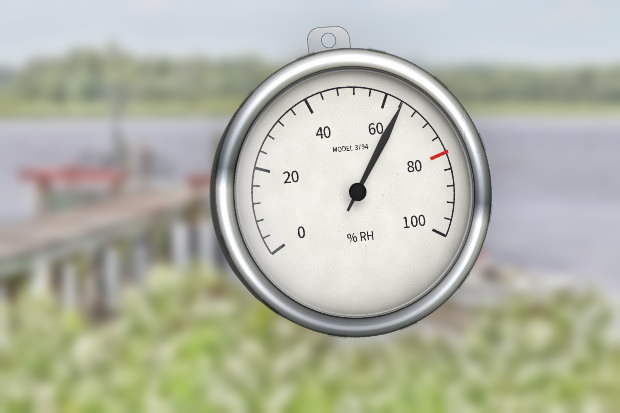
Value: 64 %
